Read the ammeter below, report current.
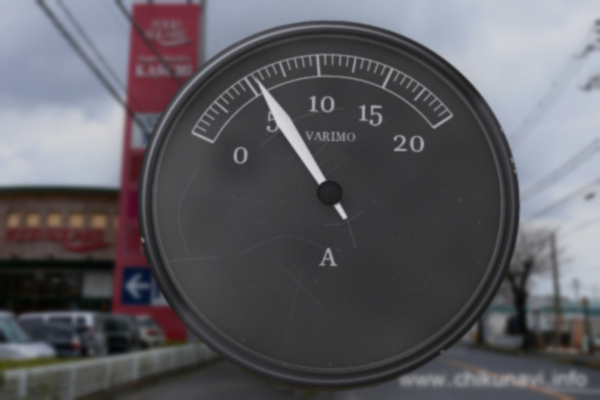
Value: 5.5 A
